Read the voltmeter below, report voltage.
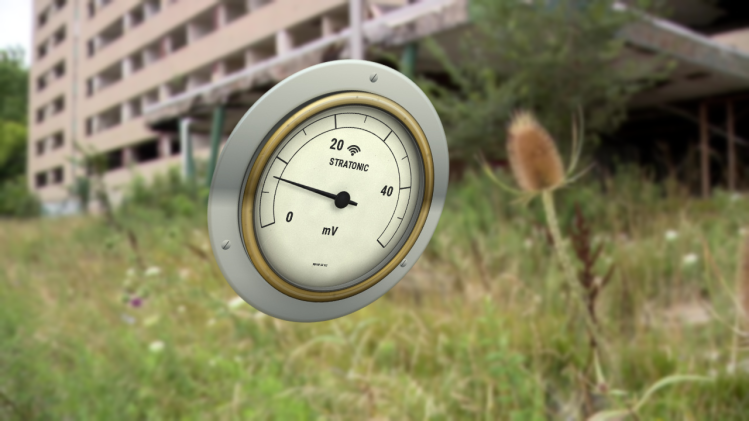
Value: 7.5 mV
